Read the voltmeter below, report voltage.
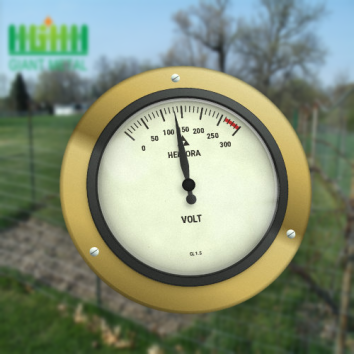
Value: 130 V
